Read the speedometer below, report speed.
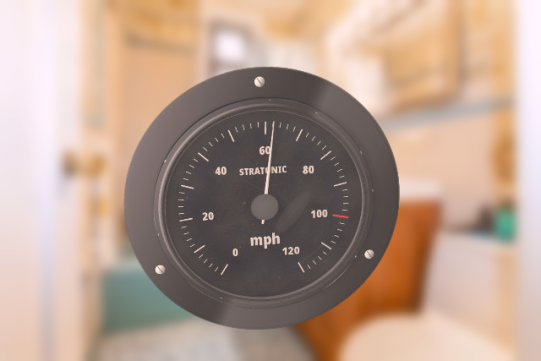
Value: 62 mph
